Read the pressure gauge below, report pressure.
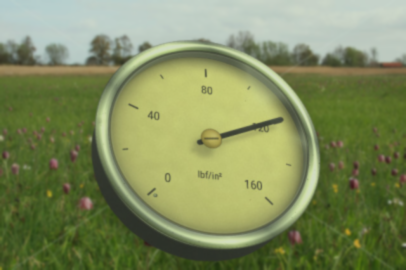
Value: 120 psi
